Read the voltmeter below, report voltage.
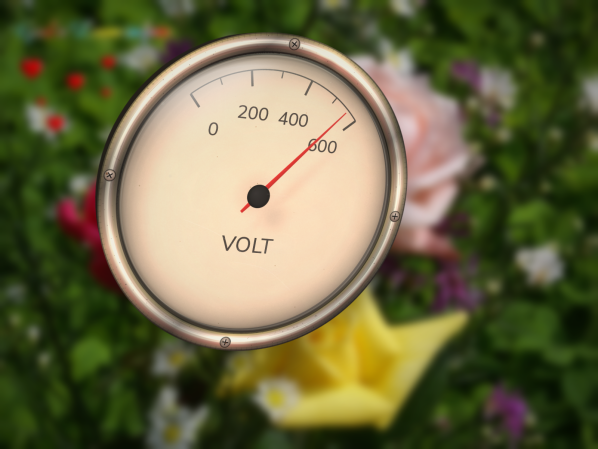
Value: 550 V
